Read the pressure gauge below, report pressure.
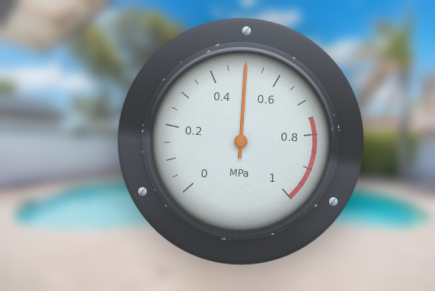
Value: 0.5 MPa
